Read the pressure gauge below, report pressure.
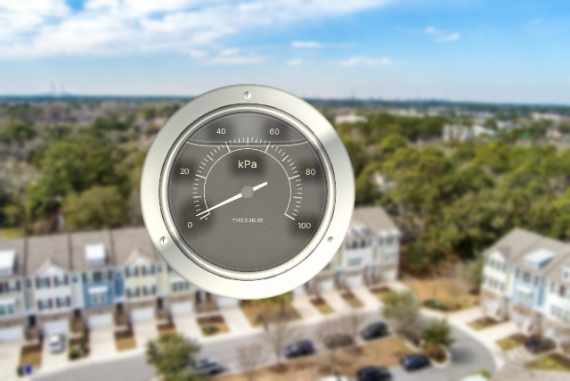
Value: 2 kPa
